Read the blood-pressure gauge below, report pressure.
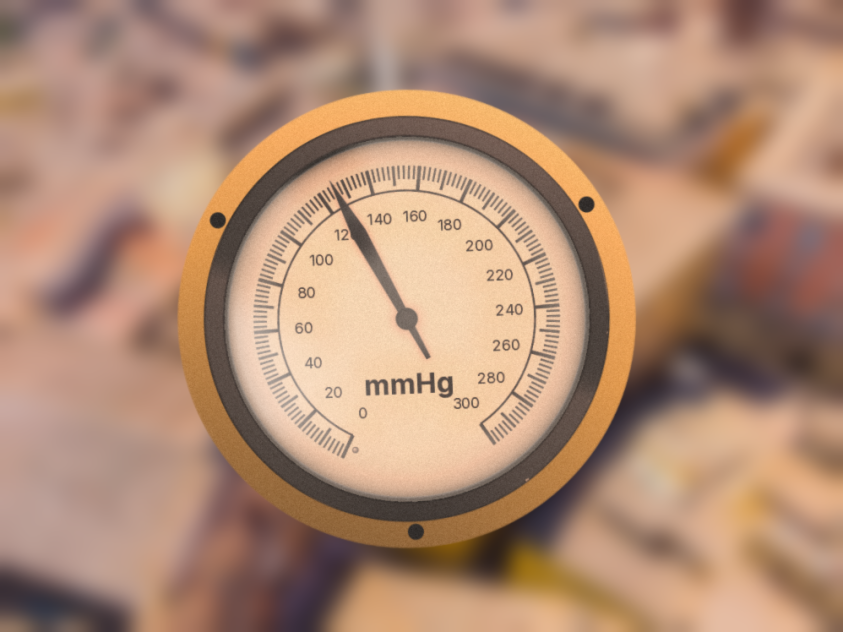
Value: 126 mmHg
